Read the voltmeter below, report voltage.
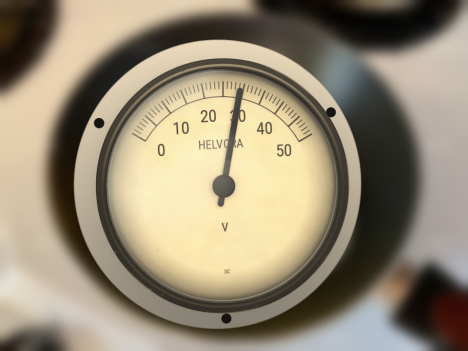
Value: 29 V
